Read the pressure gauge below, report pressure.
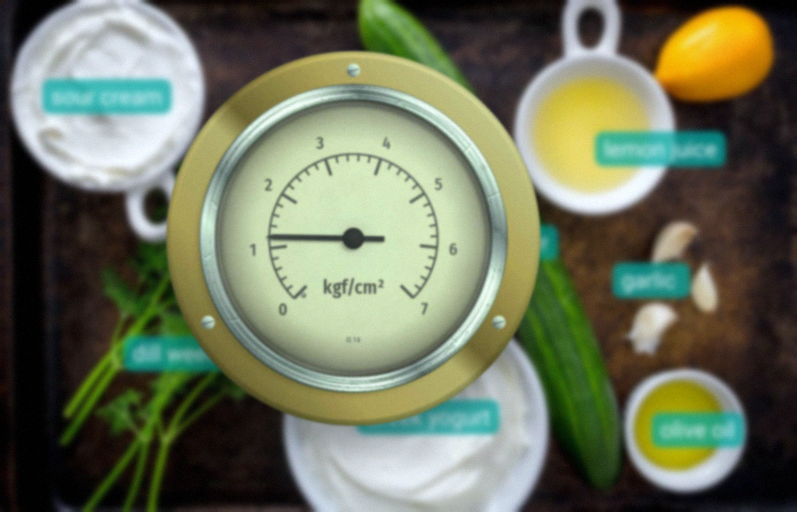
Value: 1.2 kg/cm²
